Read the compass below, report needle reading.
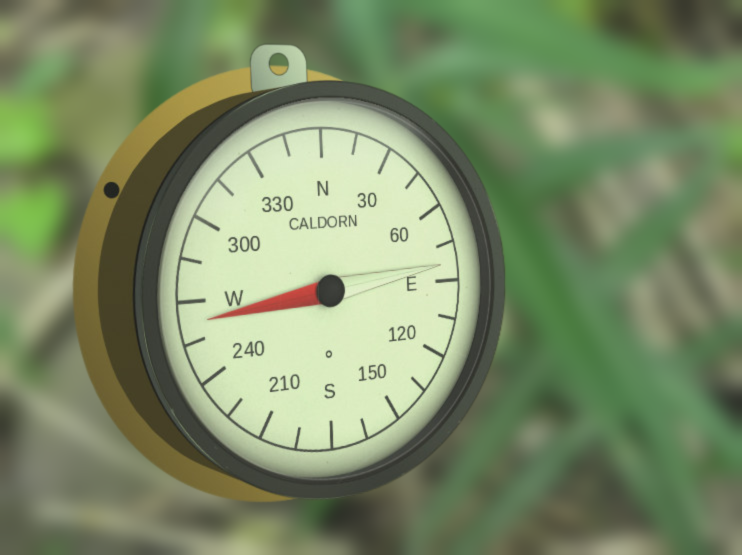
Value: 262.5 °
